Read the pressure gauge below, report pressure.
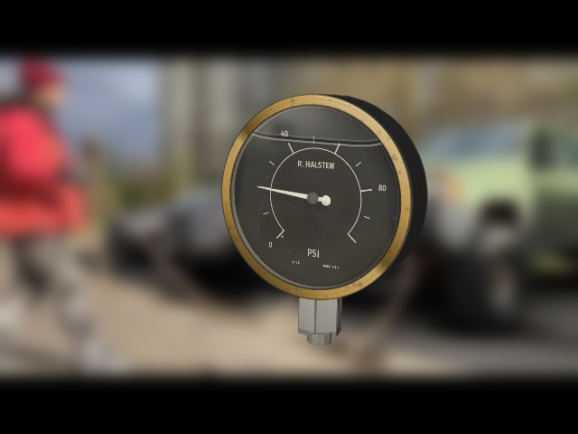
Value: 20 psi
